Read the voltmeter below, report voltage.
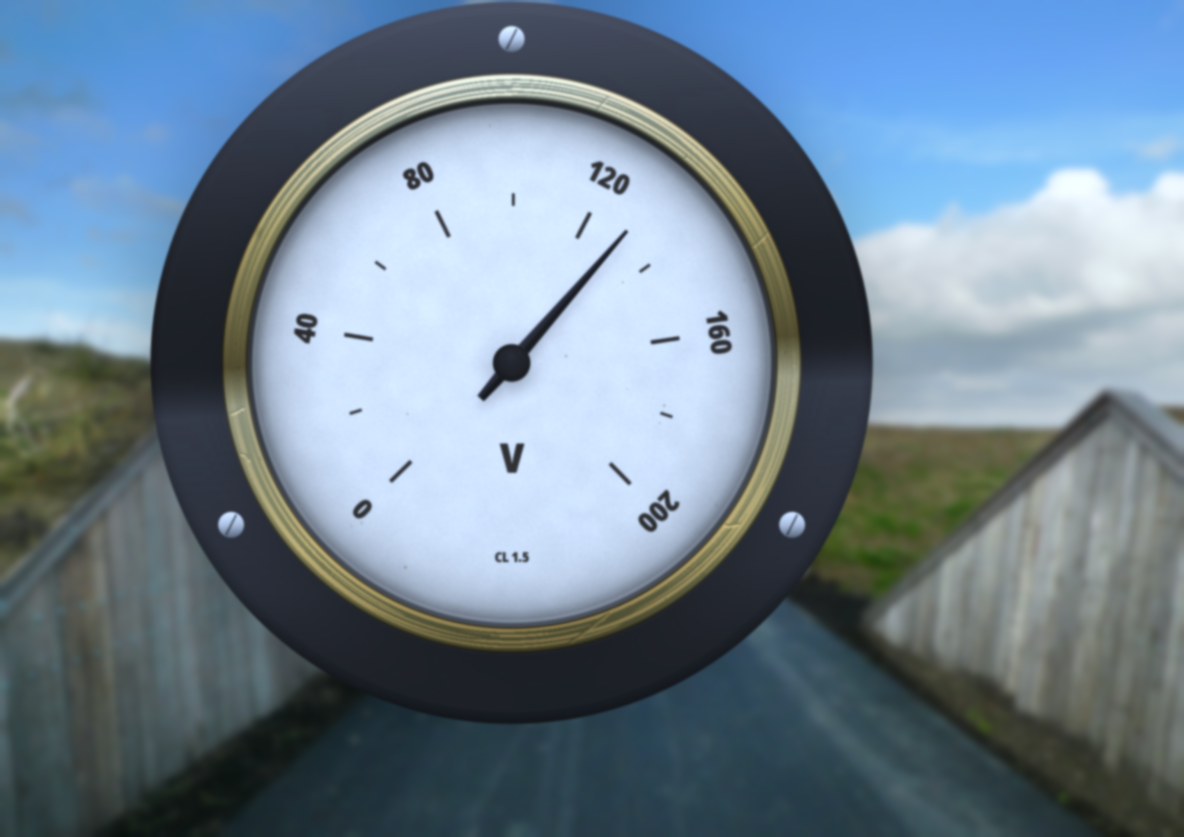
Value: 130 V
